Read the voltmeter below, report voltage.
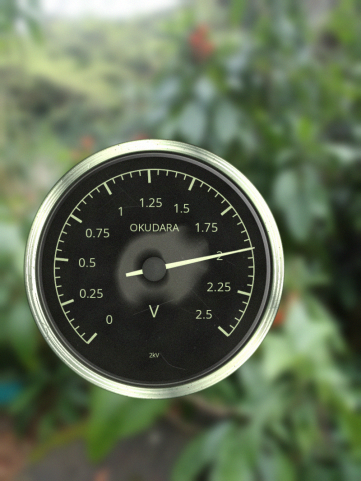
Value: 2 V
